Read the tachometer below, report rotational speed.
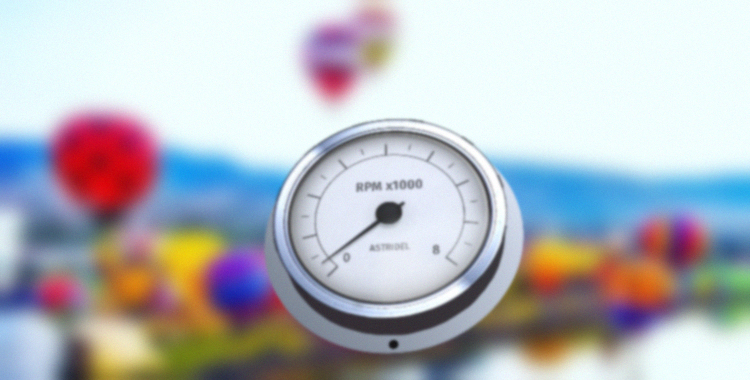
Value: 250 rpm
